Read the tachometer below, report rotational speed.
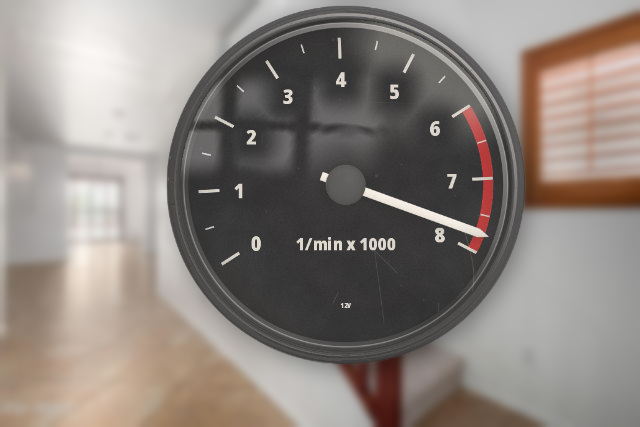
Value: 7750 rpm
